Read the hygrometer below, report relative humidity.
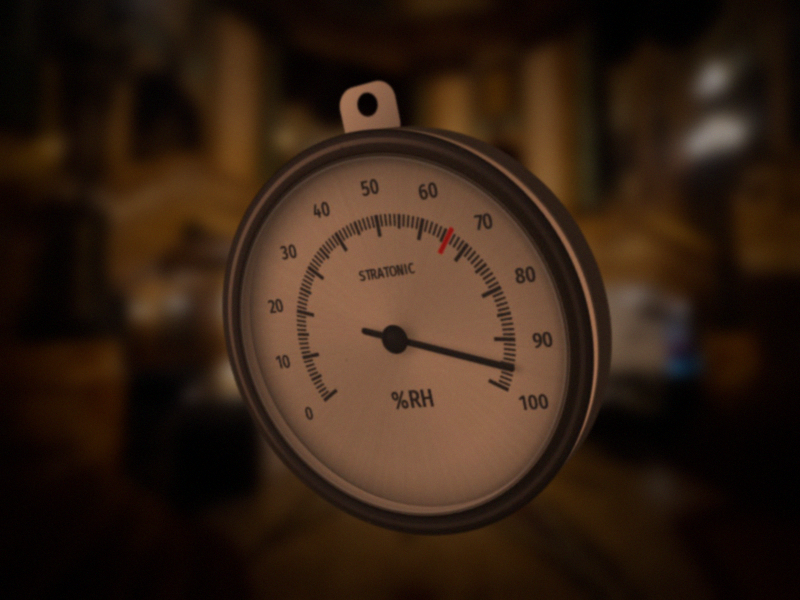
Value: 95 %
